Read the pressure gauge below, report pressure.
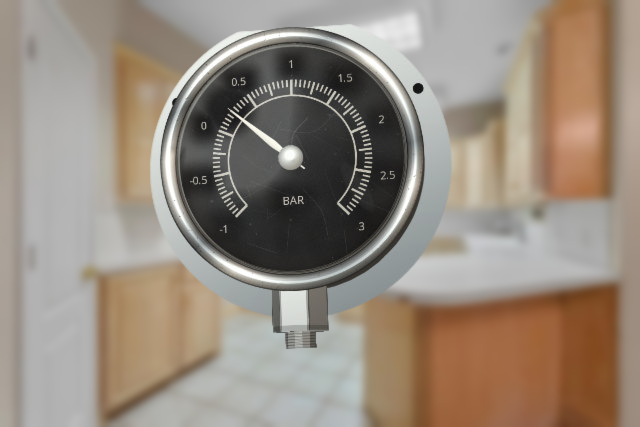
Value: 0.25 bar
